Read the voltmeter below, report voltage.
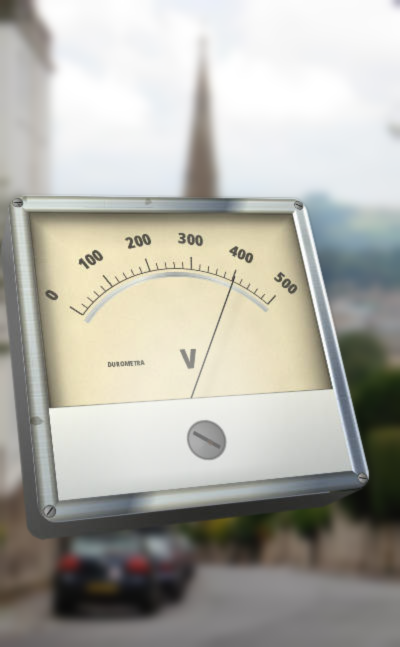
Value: 400 V
